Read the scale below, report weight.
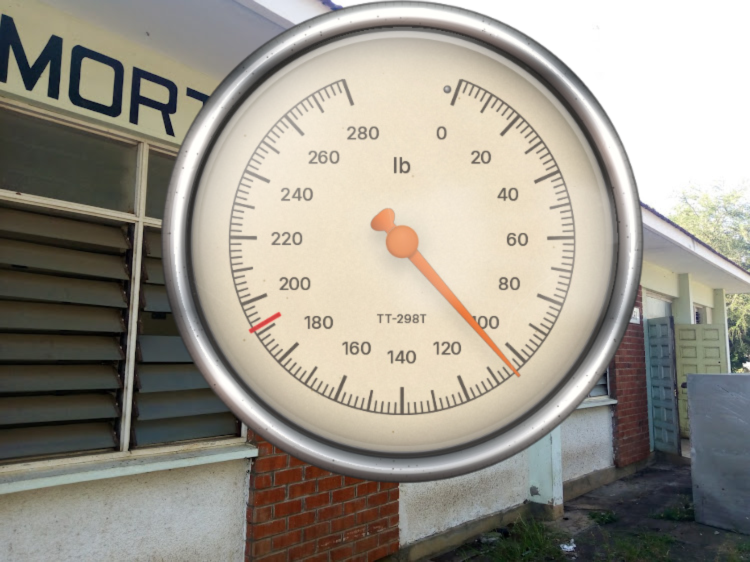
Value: 104 lb
